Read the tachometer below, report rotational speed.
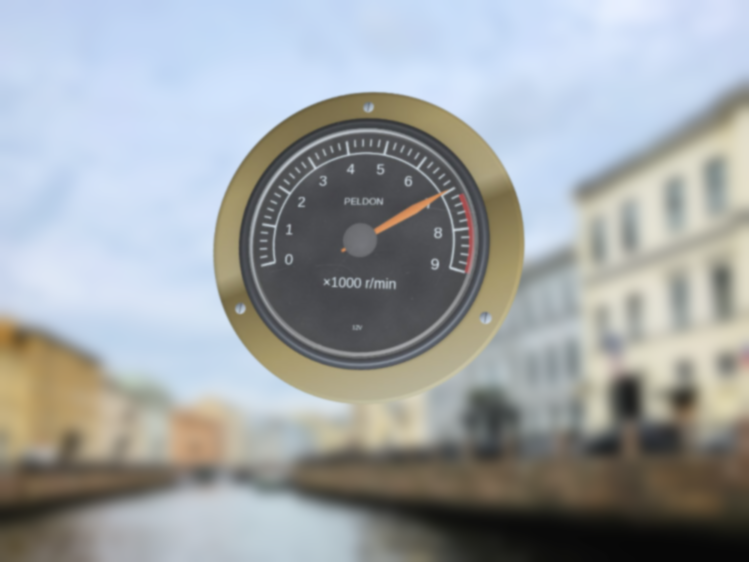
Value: 7000 rpm
